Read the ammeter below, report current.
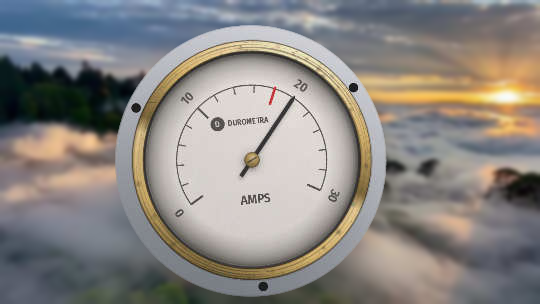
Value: 20 A
